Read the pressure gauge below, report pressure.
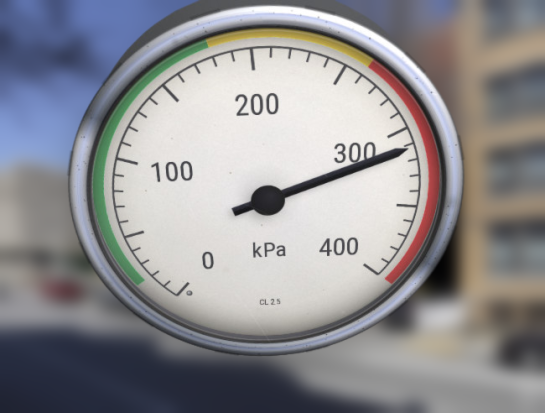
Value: 310 kPa
